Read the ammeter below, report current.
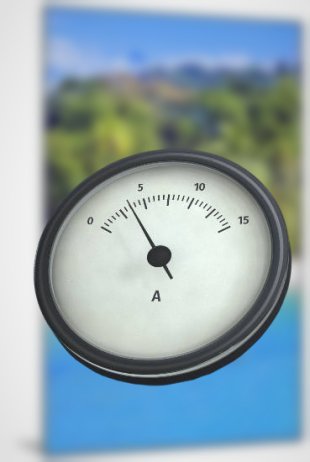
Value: 3.5 A
